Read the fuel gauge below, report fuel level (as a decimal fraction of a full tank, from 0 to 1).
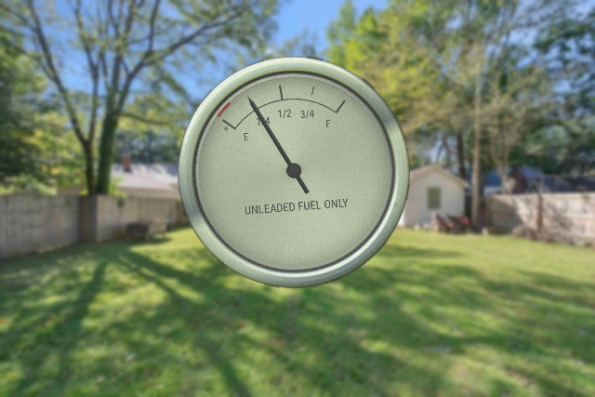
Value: 0.25
